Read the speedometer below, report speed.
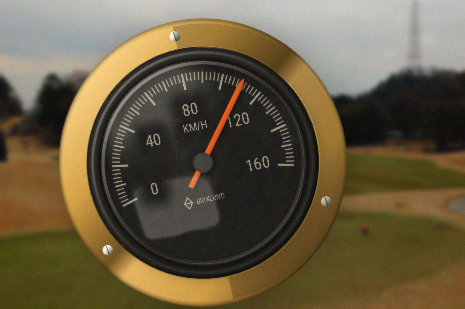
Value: 110 km/h
